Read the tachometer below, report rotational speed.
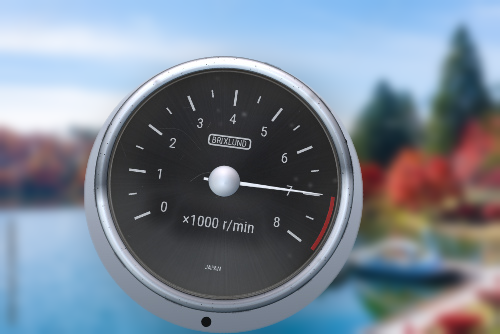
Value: 7000 rpm
